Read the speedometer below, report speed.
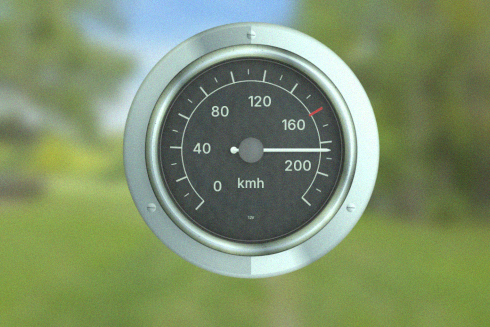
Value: 185 km/h
